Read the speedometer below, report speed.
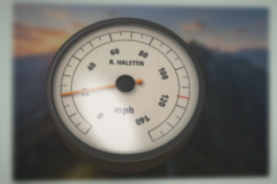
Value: 20 mph
